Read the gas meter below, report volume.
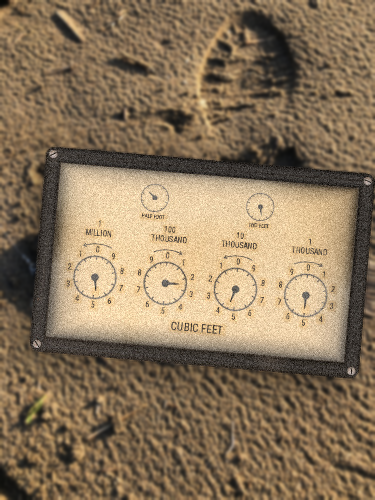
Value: 524500 ft³
